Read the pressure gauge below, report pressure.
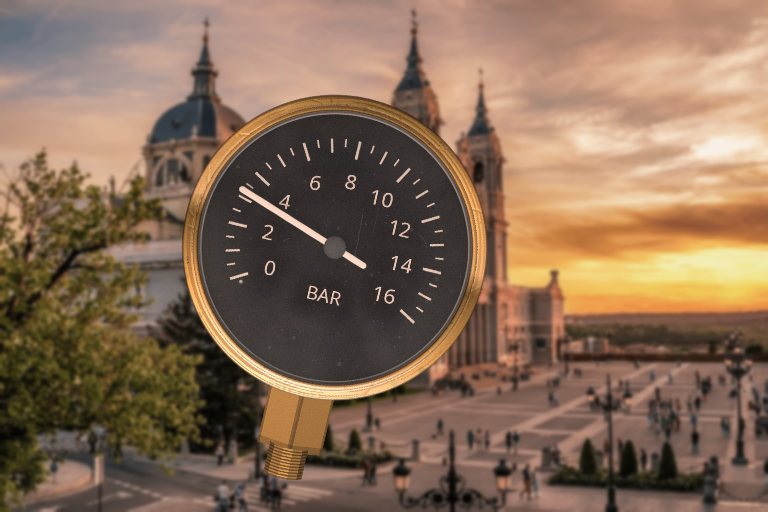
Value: 3.25 bar
